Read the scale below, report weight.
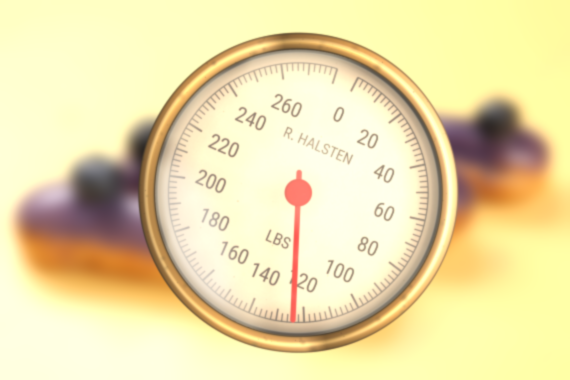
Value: 124 lb
